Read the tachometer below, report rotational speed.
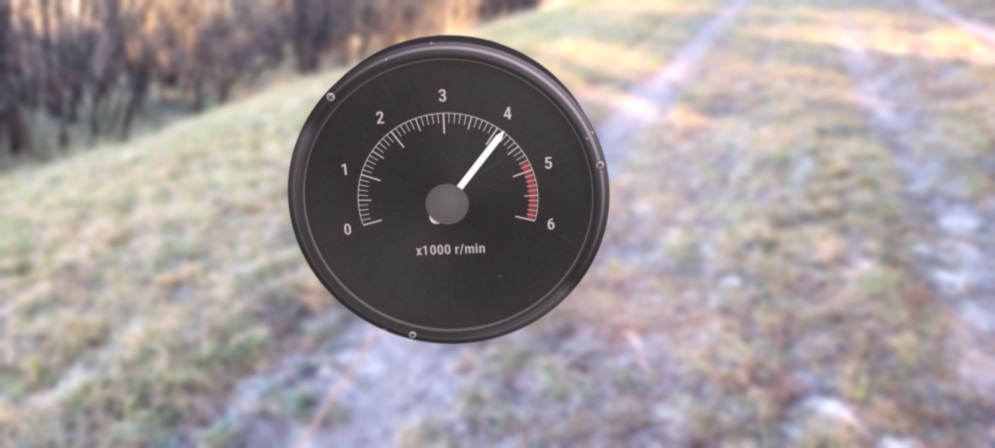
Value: 4100 rpm
